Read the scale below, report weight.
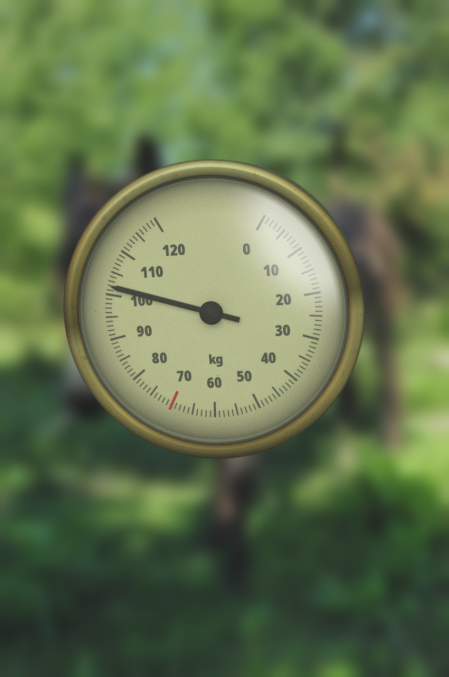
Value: 102 kg
